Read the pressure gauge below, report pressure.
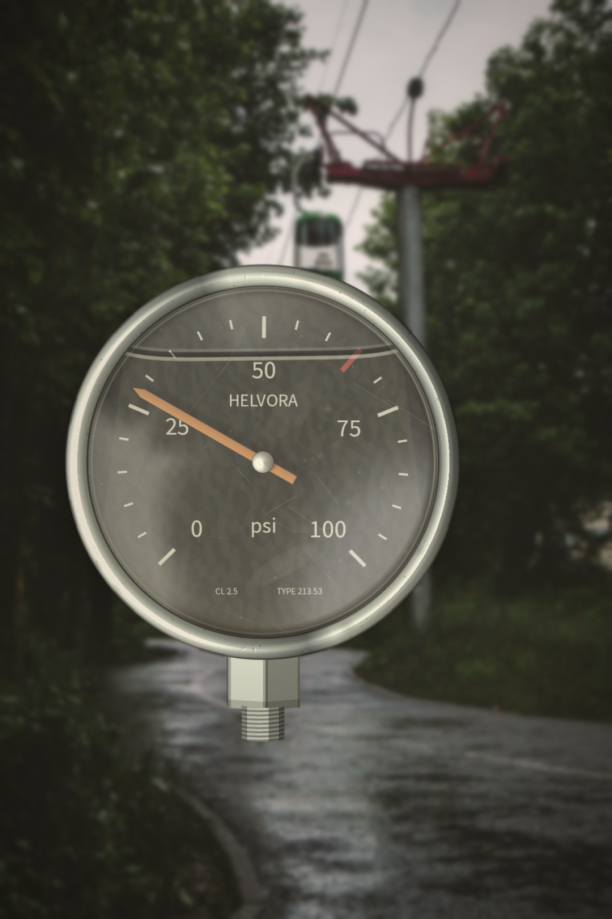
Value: 27.5 psi
